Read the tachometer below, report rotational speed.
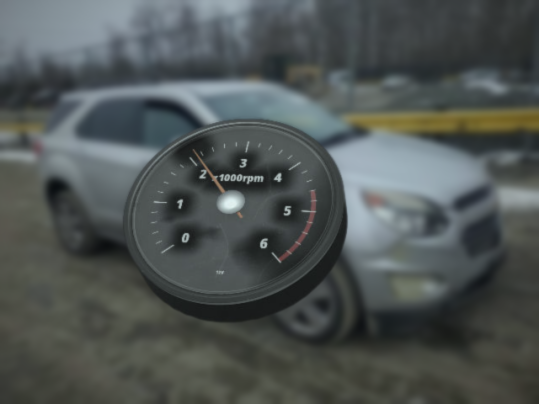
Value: 2100 rpm
